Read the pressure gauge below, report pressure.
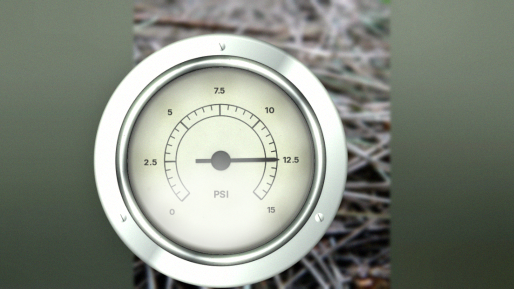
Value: 12.5 psi
